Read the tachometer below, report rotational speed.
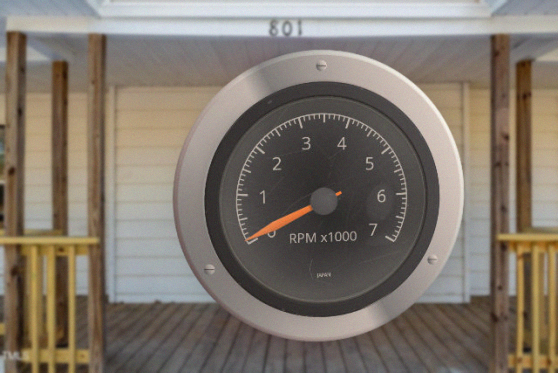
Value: 100 rpm
